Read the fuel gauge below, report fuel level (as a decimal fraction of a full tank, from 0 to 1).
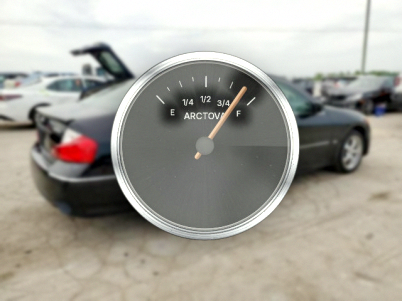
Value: 0.875
